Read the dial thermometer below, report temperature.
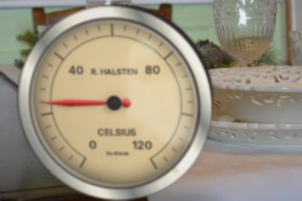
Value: 24 °C
